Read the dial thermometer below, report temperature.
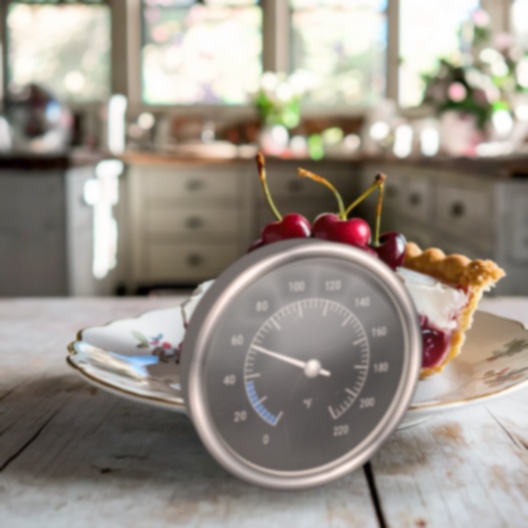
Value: 60 °F
